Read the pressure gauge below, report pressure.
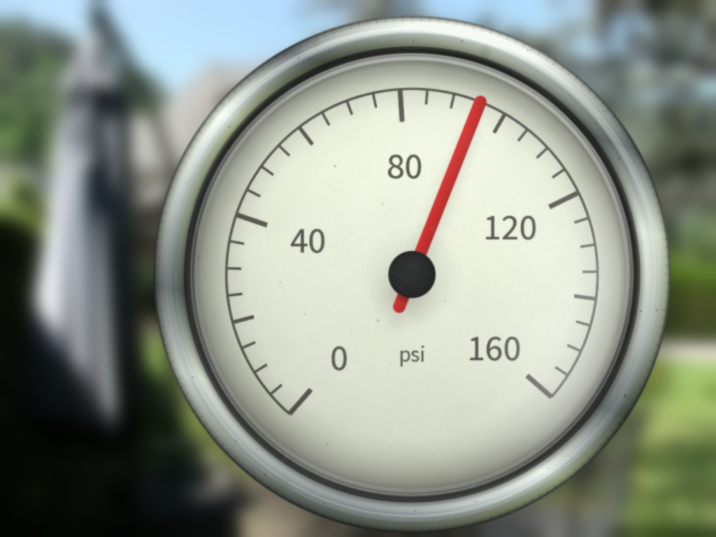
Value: 95 psi
